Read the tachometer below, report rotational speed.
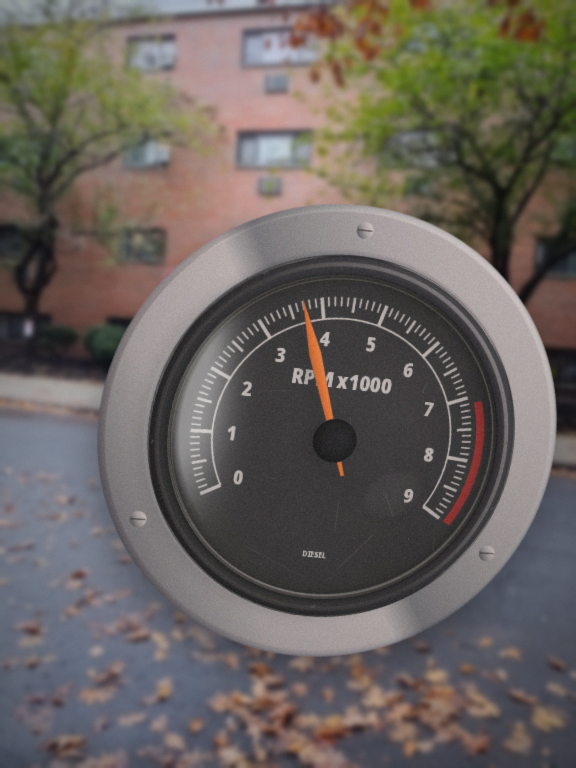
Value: 3700 rpm
